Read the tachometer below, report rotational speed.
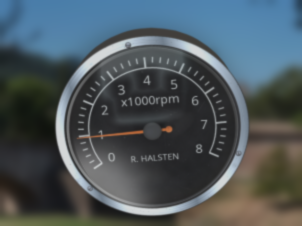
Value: 1000 rpm
